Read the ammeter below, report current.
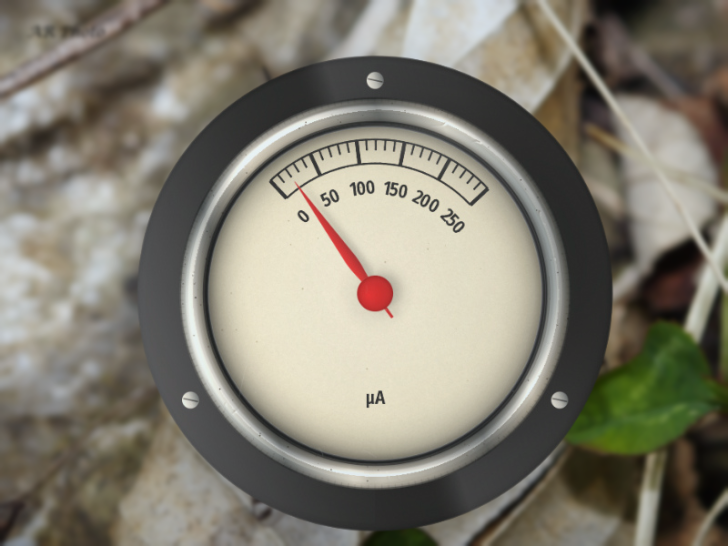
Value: 20 µA
